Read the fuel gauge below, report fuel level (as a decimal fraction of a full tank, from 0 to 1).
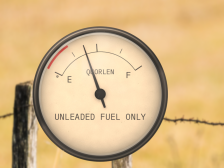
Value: 0.375
